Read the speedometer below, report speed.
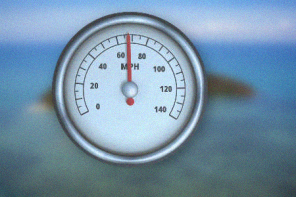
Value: 67.5 mph
